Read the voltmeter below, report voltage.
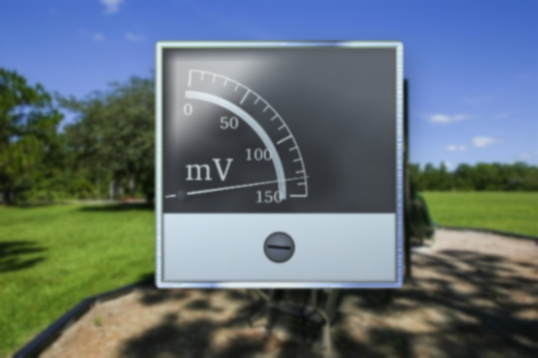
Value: 135 mV
